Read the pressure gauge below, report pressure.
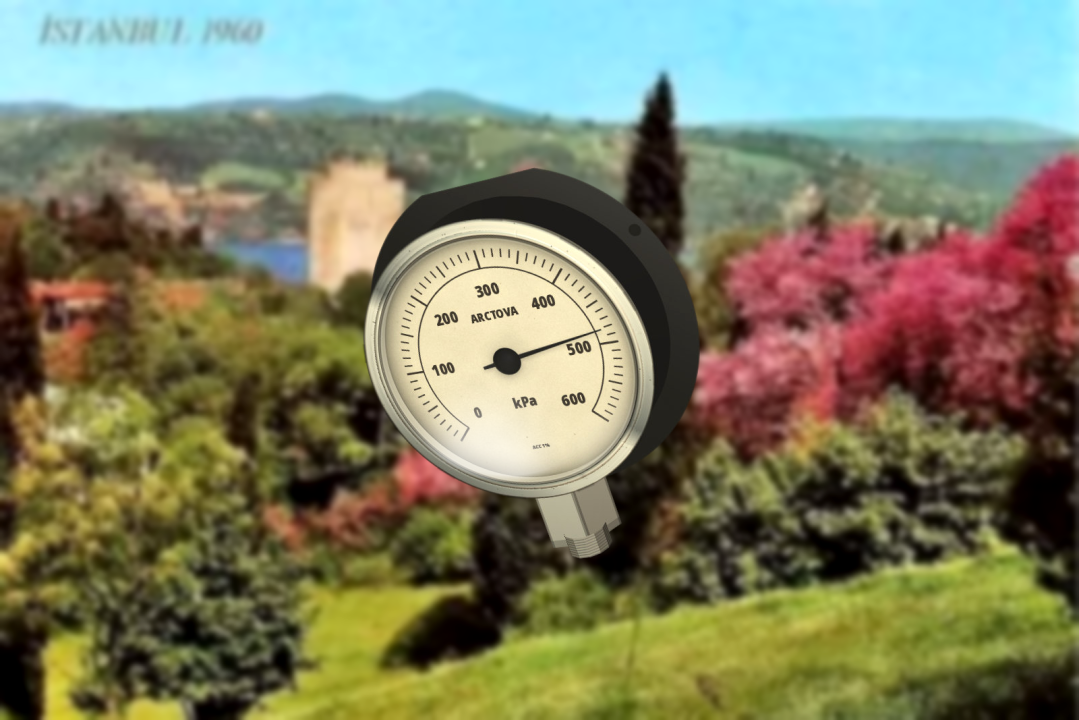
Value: 480 kPa
